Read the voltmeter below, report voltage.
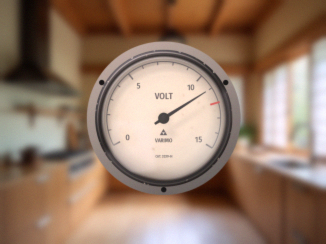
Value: 11 V
